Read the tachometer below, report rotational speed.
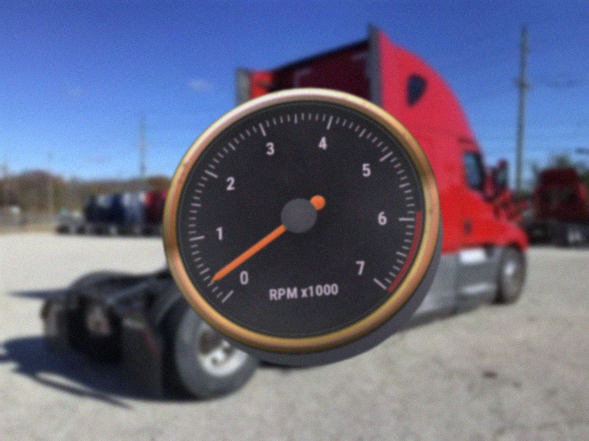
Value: 300 rpm
